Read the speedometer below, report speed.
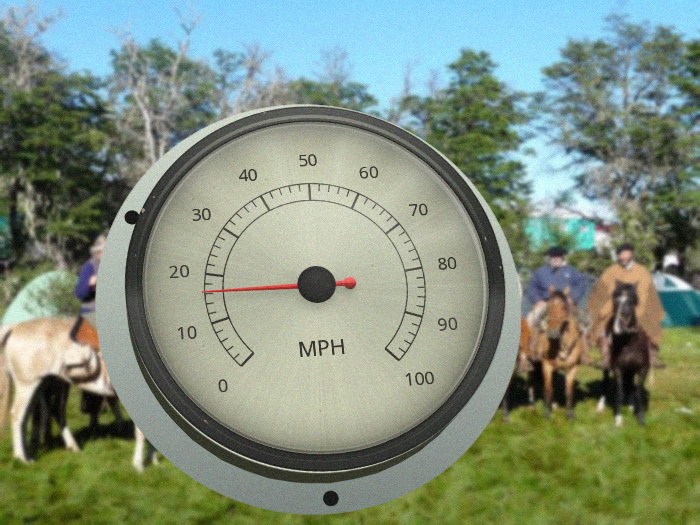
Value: 16 mph
